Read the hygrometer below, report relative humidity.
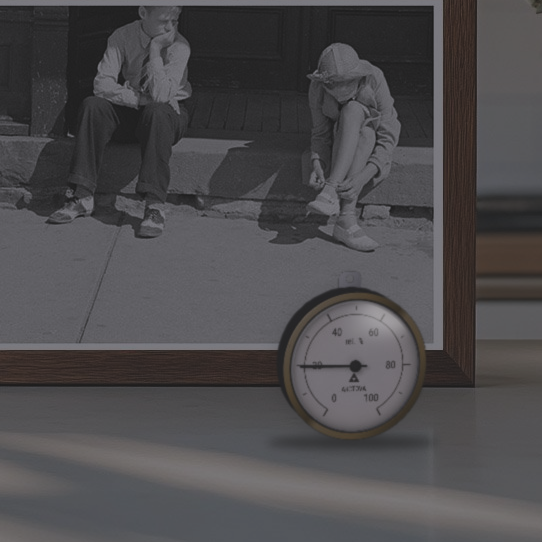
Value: 20 %
